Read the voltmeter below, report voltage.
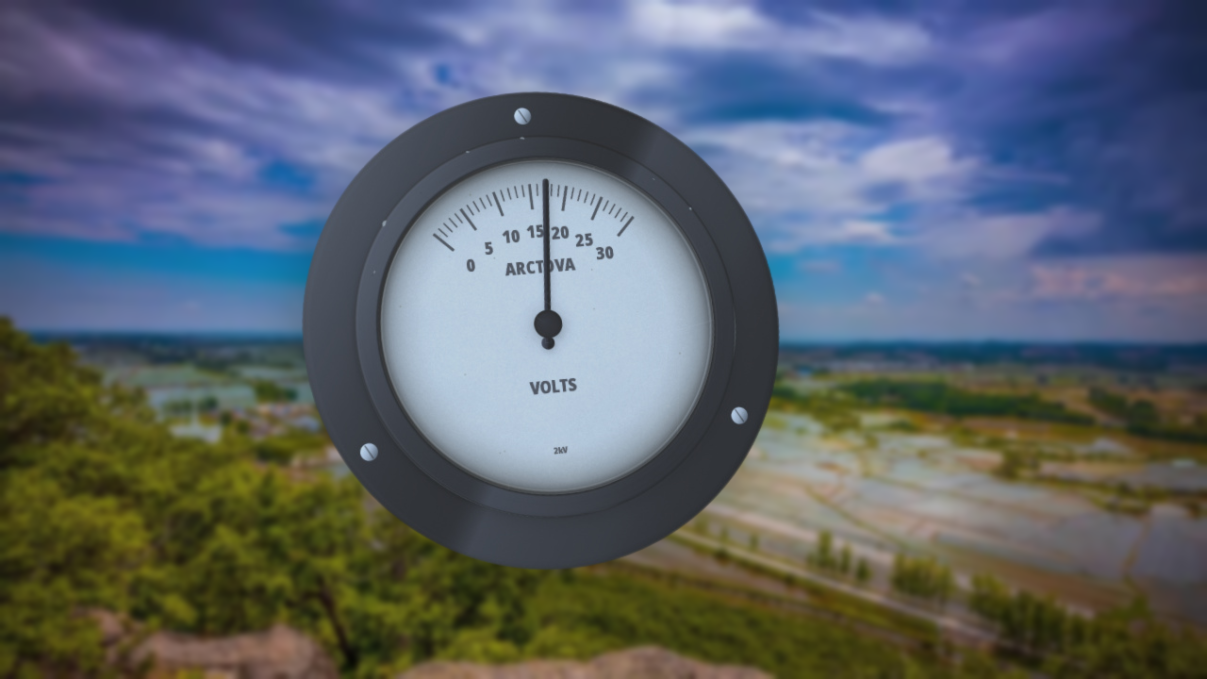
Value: 17 V
